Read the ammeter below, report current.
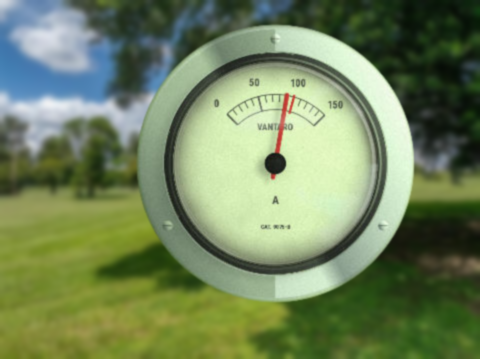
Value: 90 A
